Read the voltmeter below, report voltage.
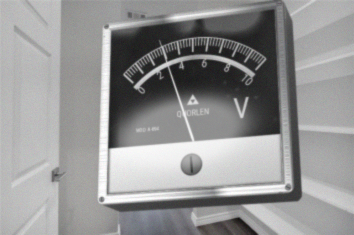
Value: 3 V
